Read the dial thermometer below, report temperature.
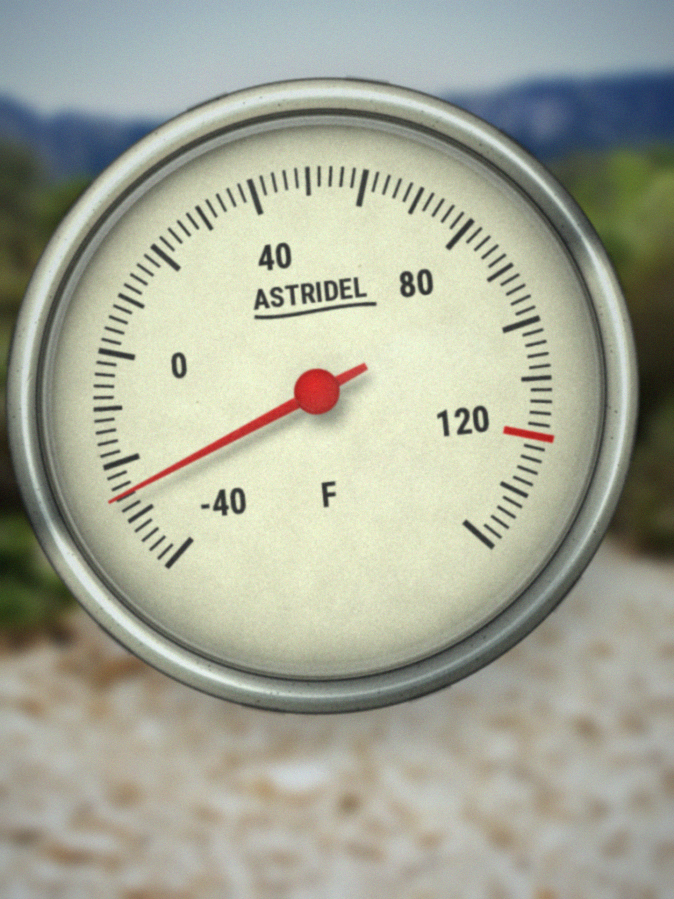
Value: -26 °F
